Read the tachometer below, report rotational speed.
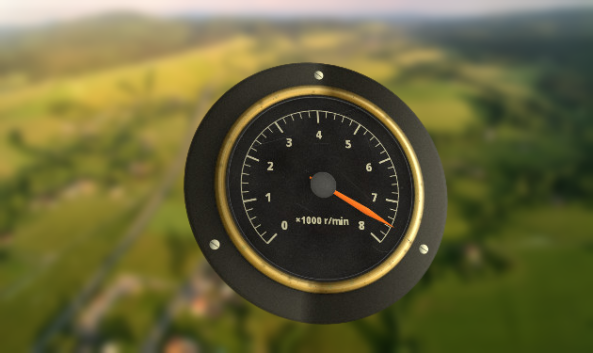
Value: 7600 rpm
